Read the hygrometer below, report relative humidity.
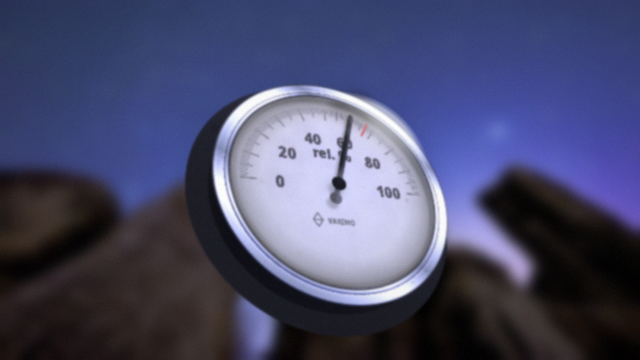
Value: 60 %
